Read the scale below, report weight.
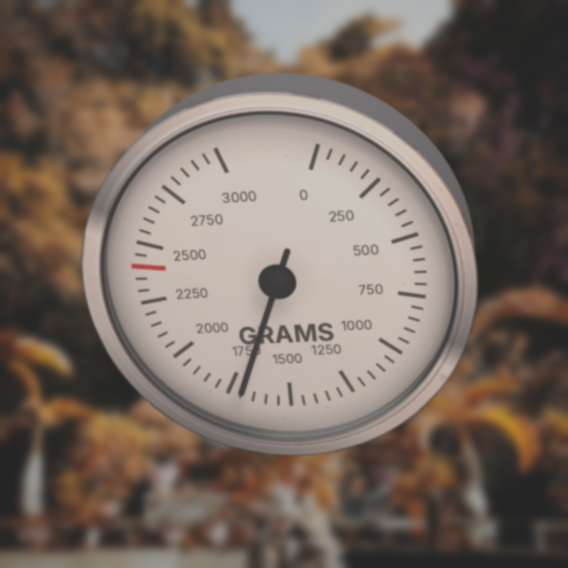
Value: 1700 g
